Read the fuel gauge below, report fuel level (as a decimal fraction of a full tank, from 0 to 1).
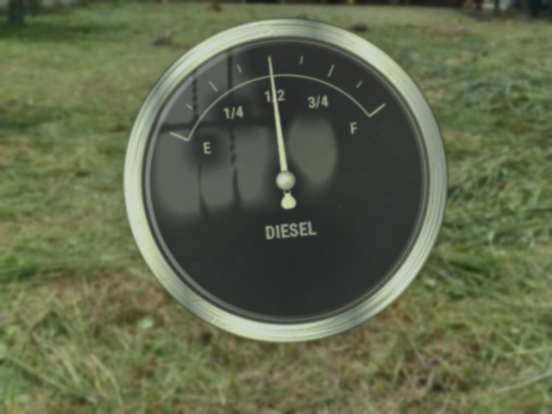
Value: 0.5
